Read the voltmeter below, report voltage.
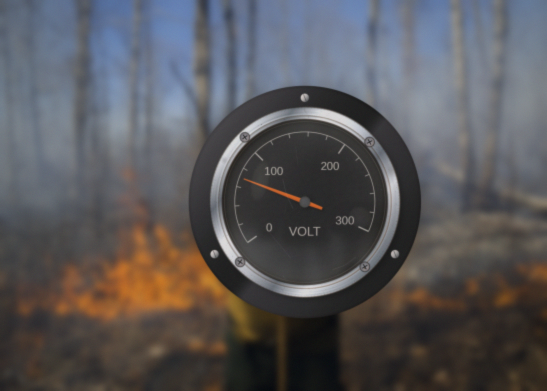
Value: 70 V
